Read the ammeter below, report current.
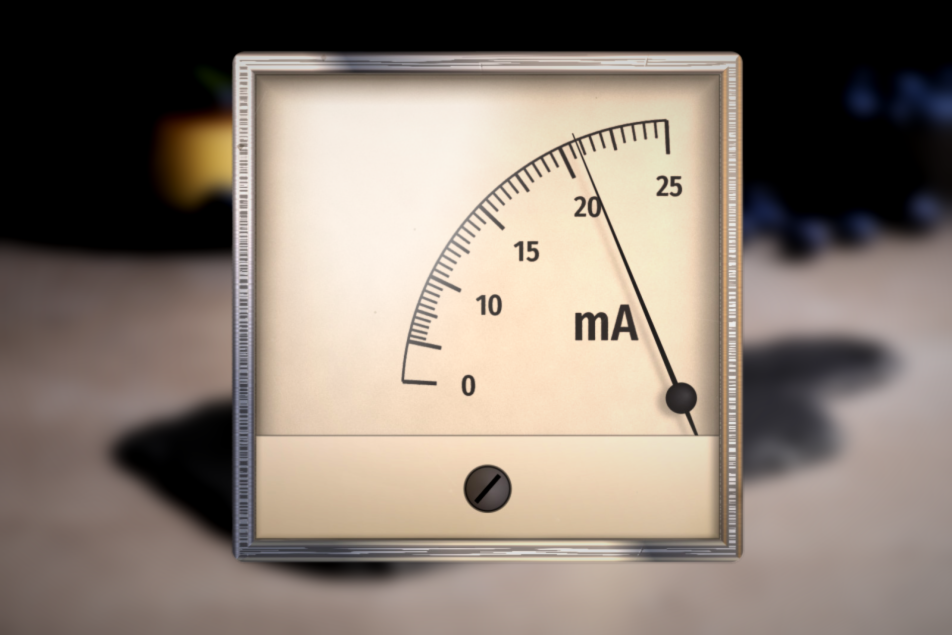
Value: 20.75 mA
